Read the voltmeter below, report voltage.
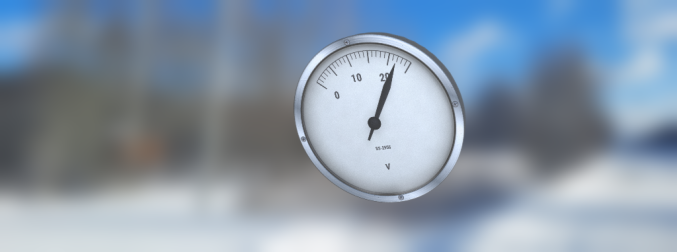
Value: 22 V
